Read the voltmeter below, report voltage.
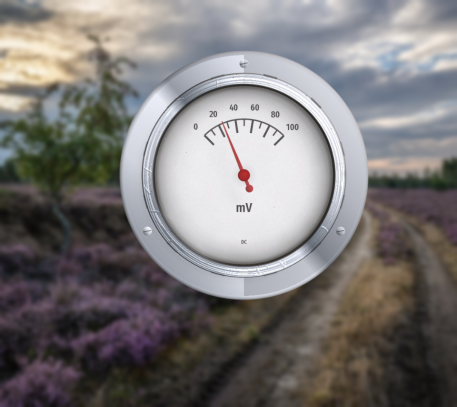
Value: 25 mV
